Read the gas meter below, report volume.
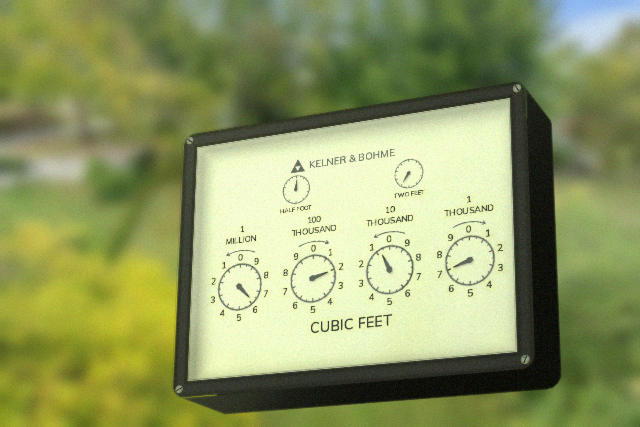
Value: 620700 ft³
